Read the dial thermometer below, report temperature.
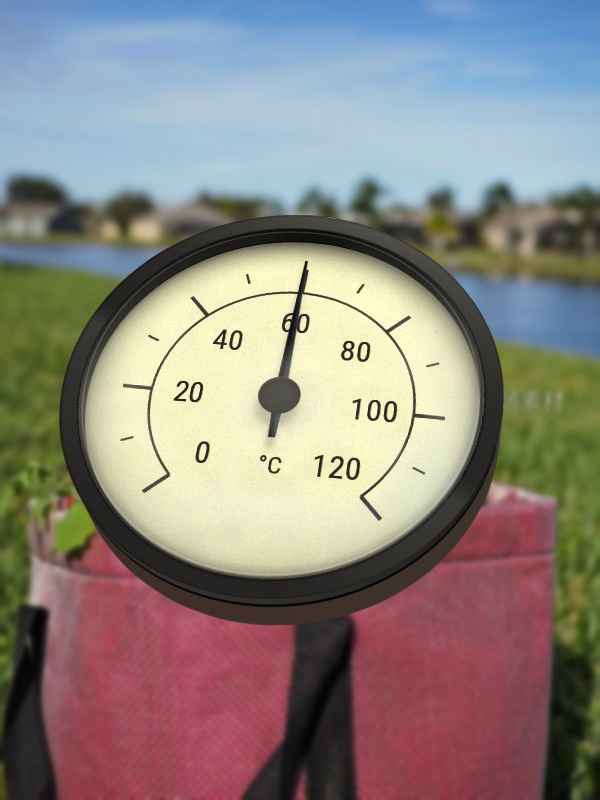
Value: 60 °C
